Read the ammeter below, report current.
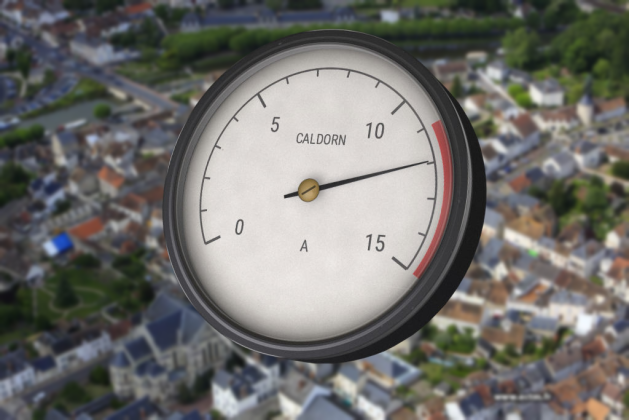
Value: 12 A
